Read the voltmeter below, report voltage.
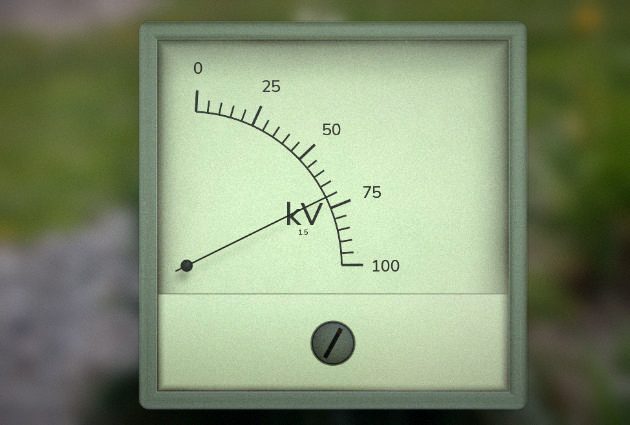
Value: 70 kV
